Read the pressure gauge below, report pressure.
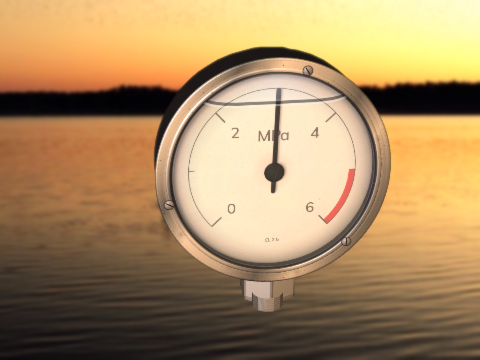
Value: 3 MPa
